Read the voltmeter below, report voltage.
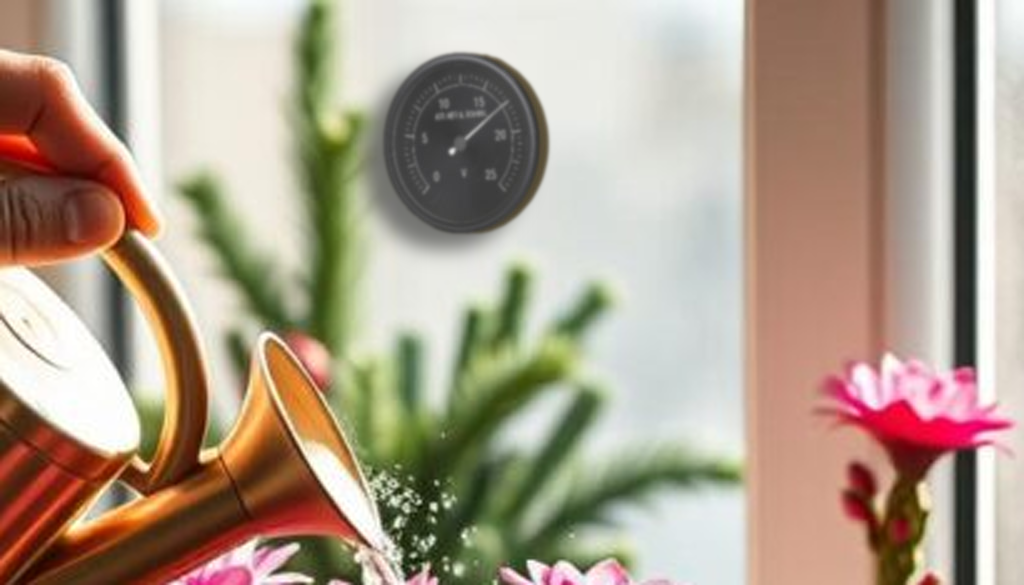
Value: 17.5 V
